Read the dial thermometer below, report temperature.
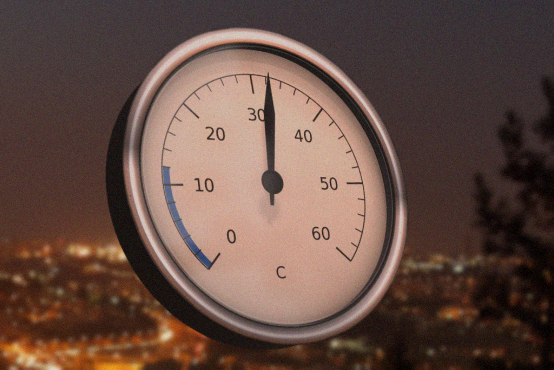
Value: 32 °C
